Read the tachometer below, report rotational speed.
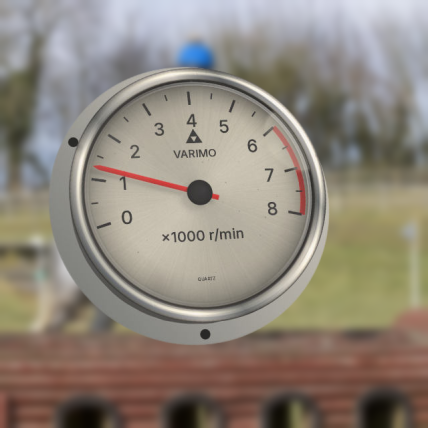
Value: 1250 rpm
